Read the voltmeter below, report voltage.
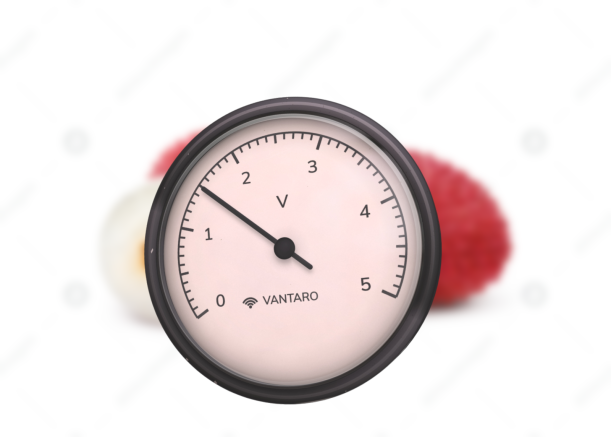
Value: 1.5 V
